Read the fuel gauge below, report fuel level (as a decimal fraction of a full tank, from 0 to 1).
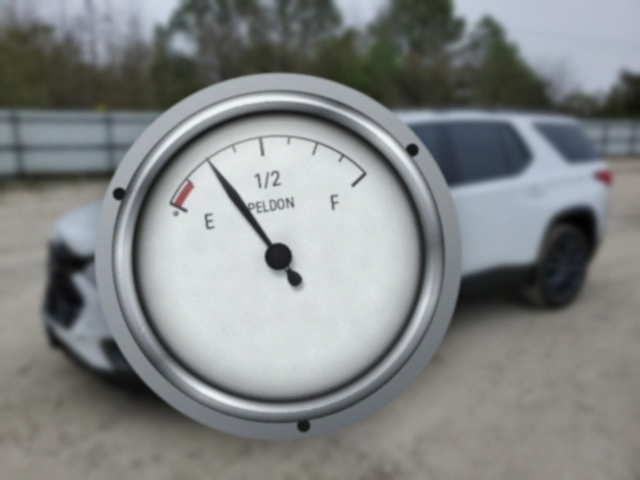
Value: 0.25
